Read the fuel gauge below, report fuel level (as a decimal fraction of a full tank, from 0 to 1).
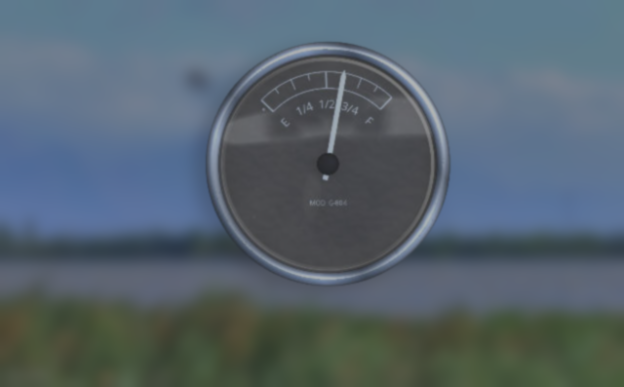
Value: 0.625
